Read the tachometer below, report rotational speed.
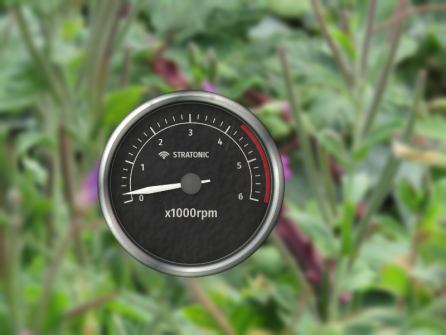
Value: 200 rpm
